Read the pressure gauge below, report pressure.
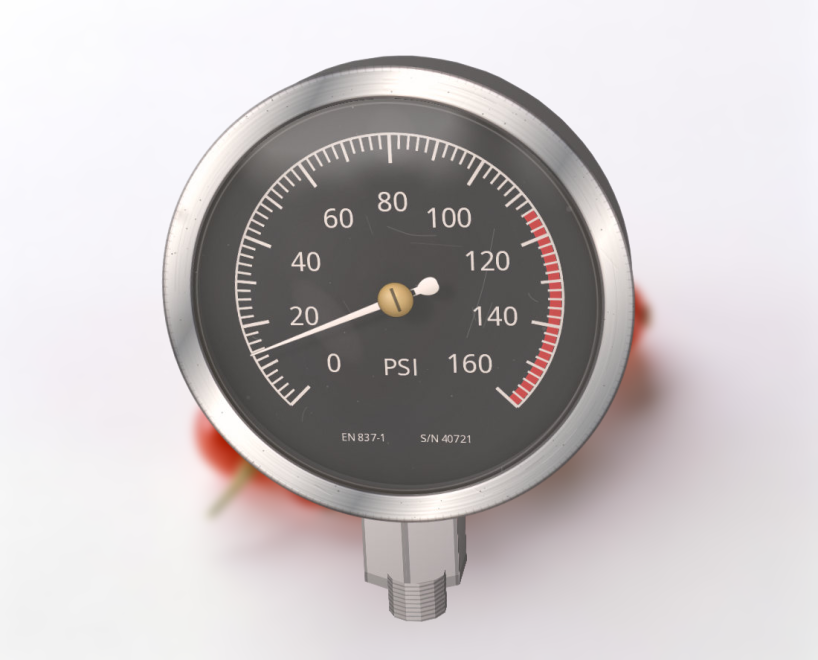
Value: 14 psi
